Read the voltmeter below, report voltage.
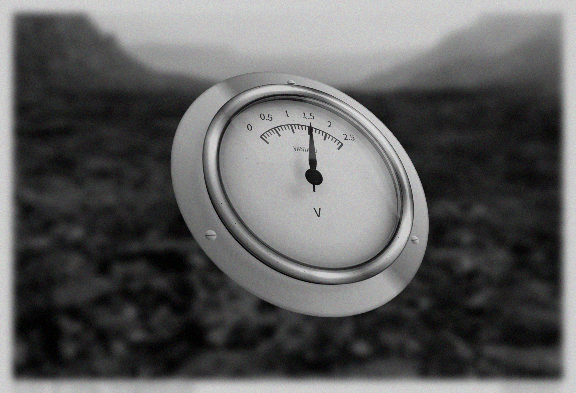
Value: 1.5 V
